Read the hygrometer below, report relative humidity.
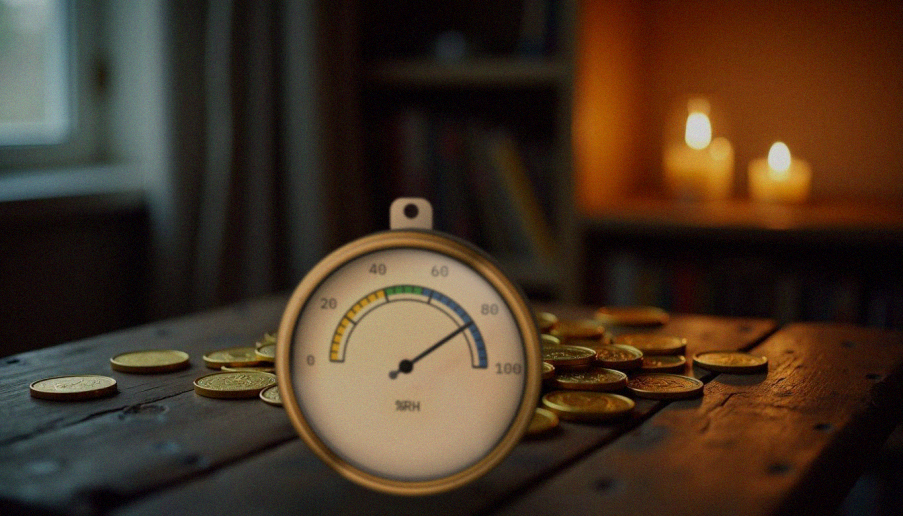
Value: 80 %
